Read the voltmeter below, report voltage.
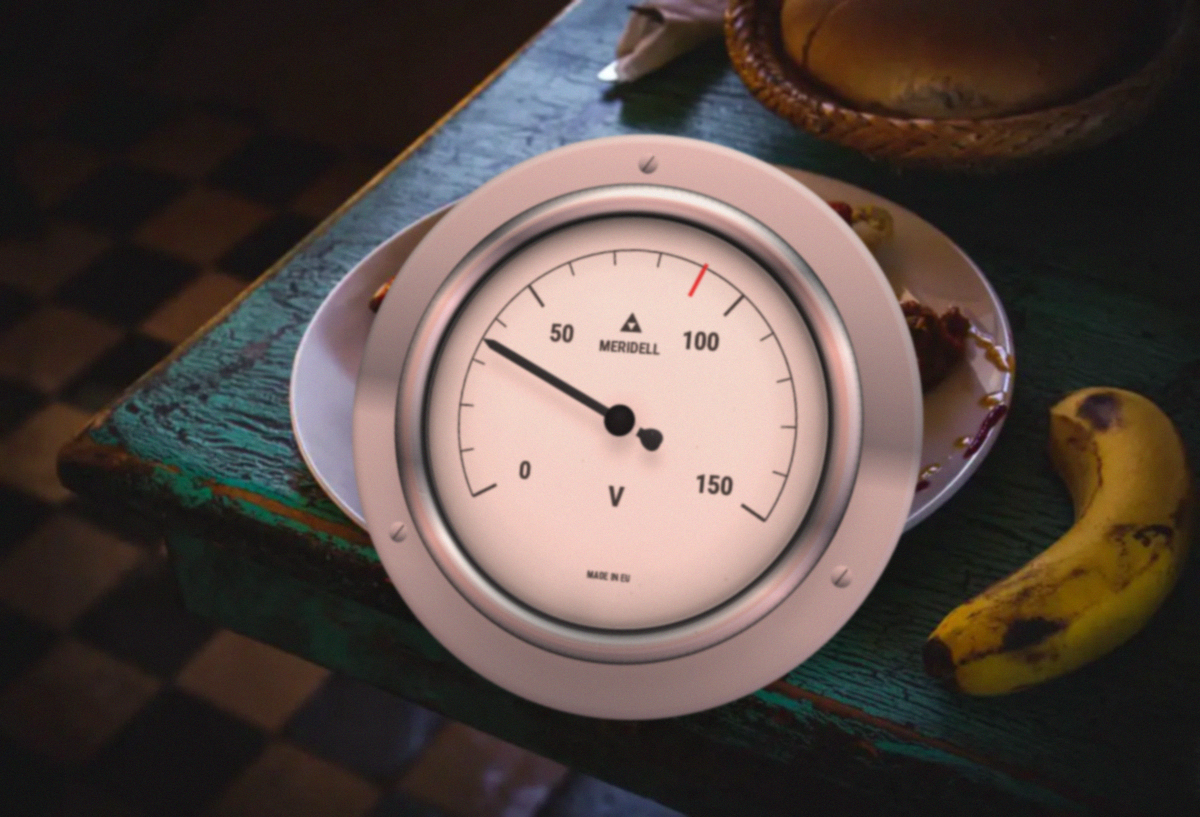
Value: 35 V
